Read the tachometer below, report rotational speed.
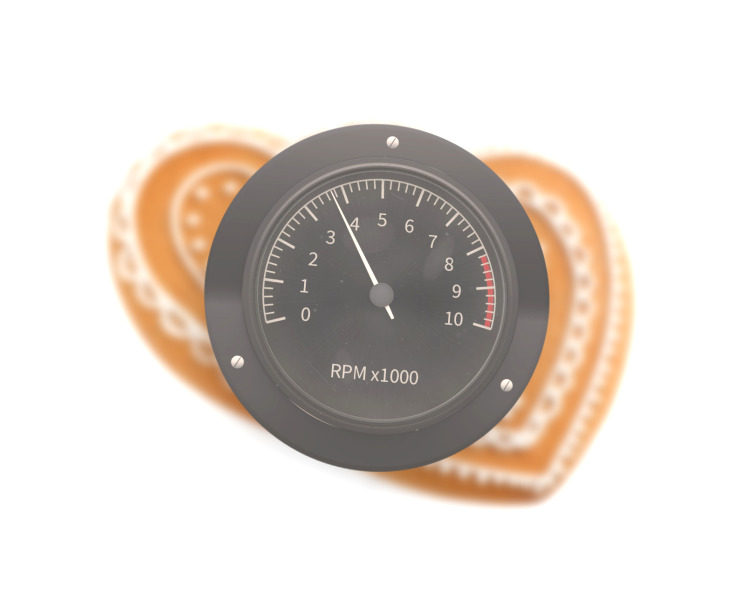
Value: 3700 rpm
